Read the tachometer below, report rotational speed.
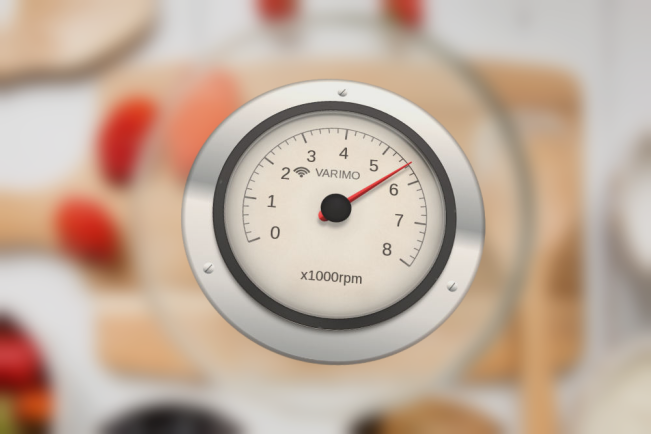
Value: 5600 rpm
